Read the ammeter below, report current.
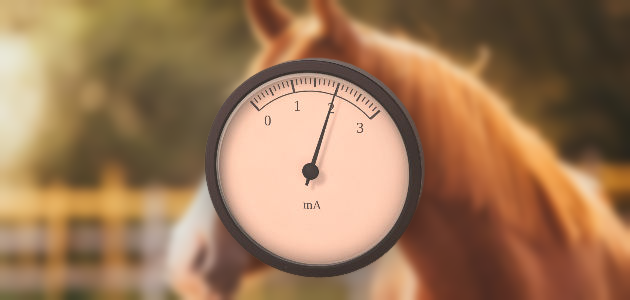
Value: 2 mA
